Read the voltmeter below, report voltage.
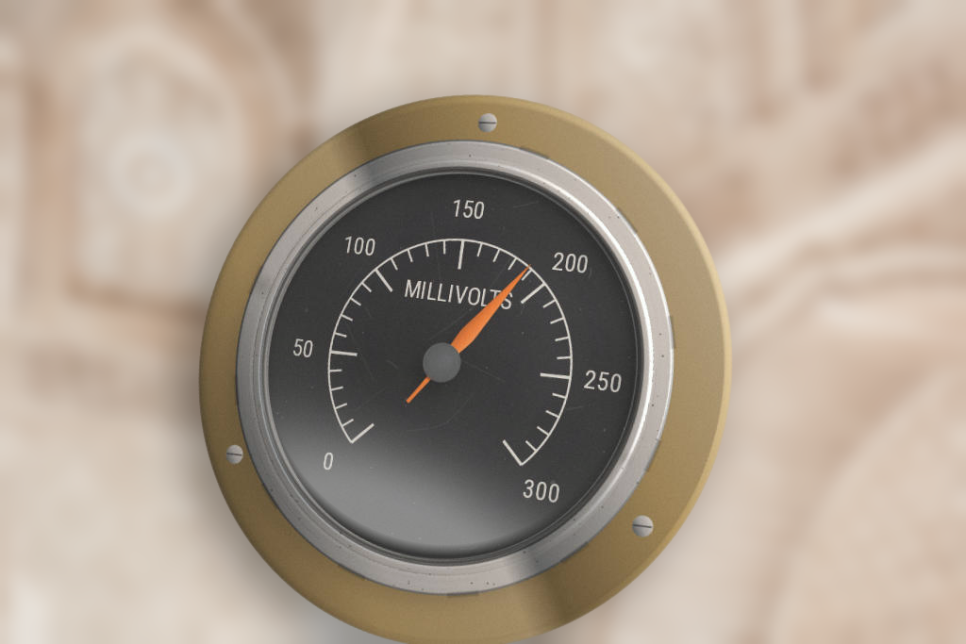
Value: 190 mV
